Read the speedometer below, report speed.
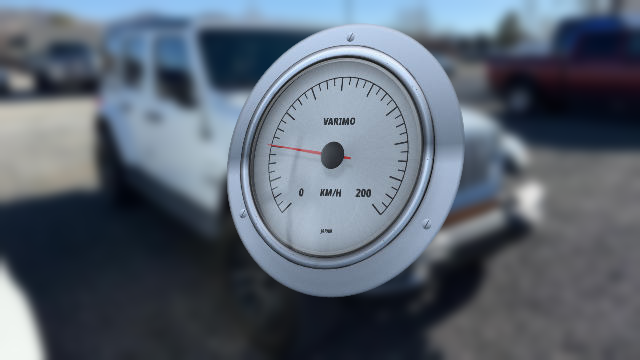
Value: 40 km/h
